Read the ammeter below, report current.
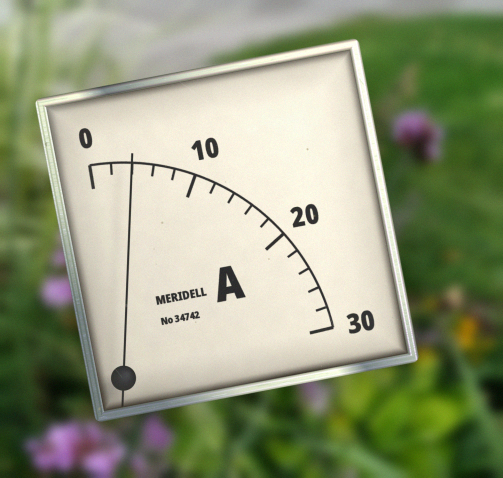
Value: 4 A
